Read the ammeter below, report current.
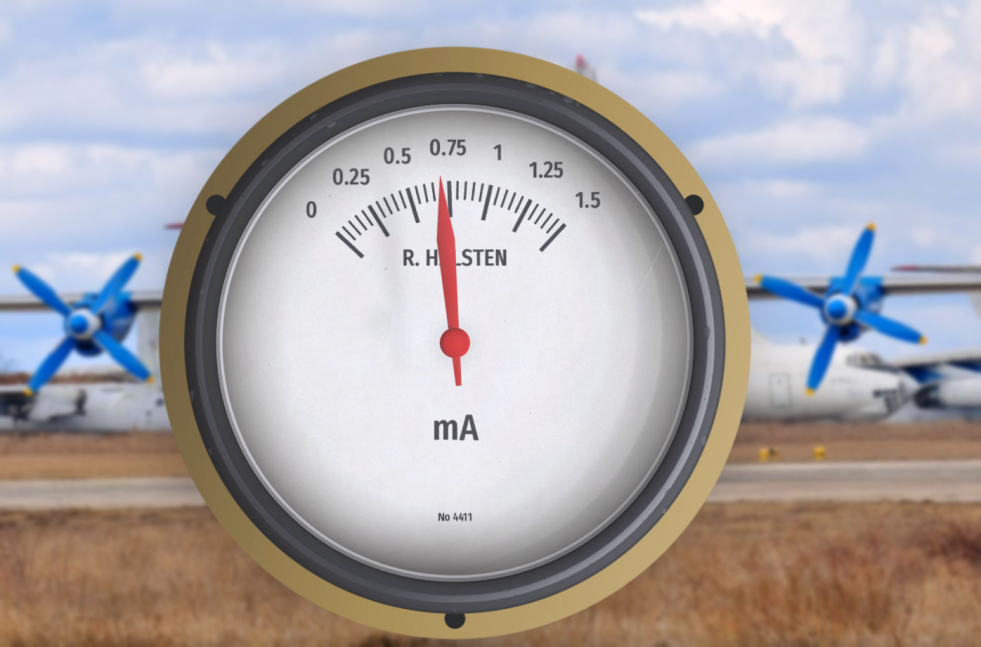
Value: 0.7 mA
